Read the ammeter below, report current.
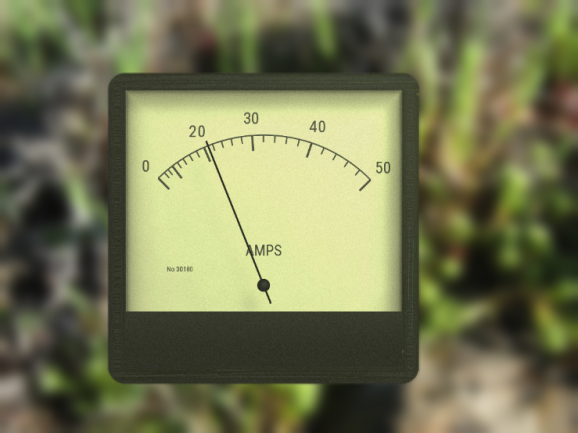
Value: 21 A
